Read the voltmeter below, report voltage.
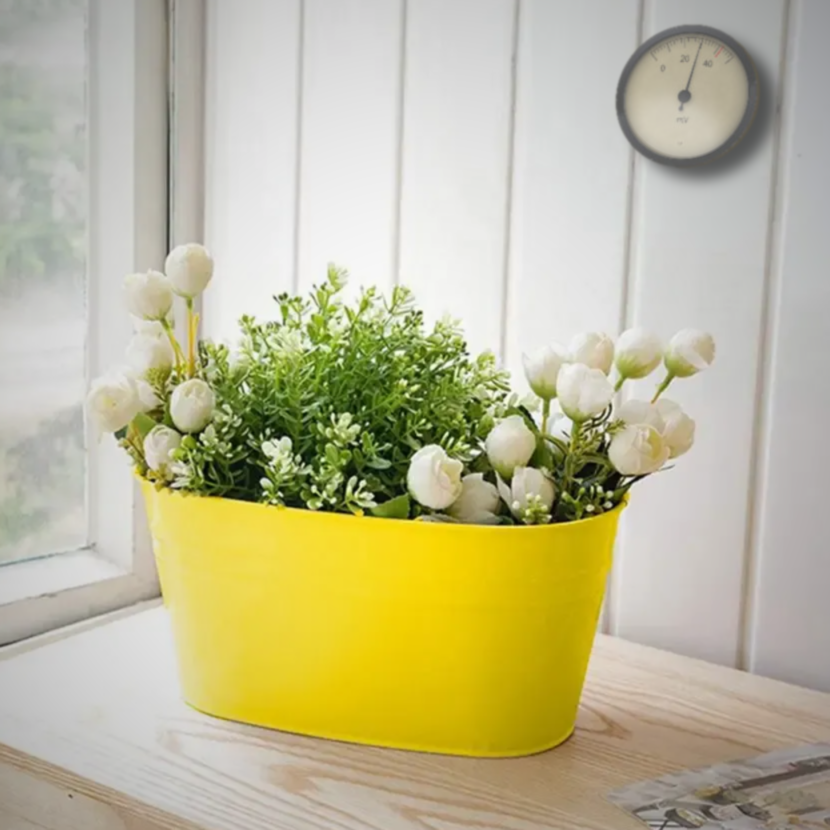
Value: 30 mV
